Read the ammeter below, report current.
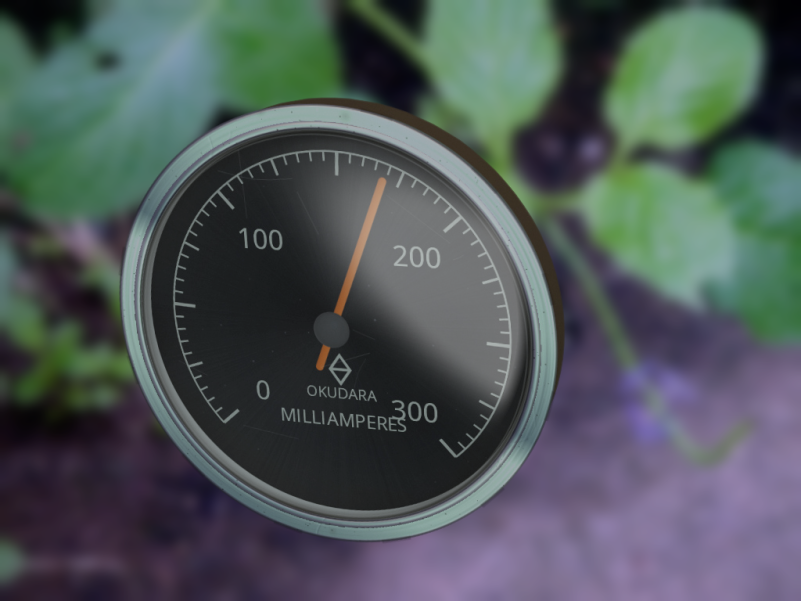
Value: 170 mA
